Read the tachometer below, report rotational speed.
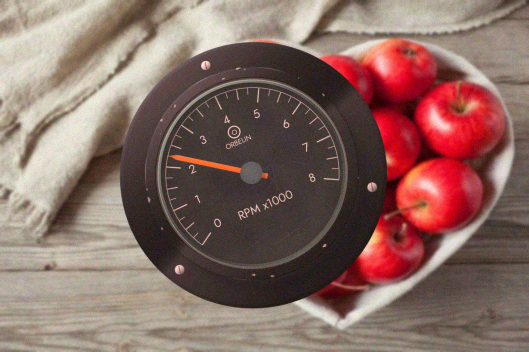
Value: 2250 rpm
